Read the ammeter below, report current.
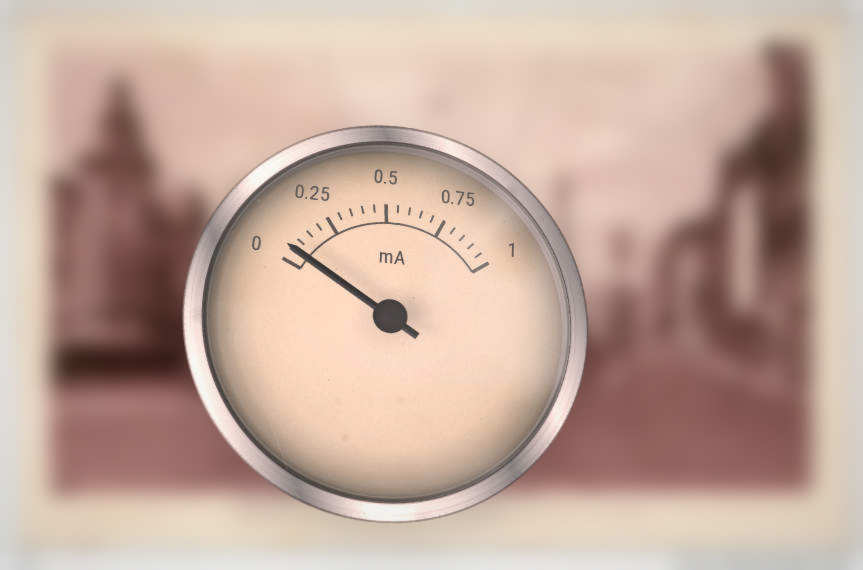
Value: 0.05 mA
